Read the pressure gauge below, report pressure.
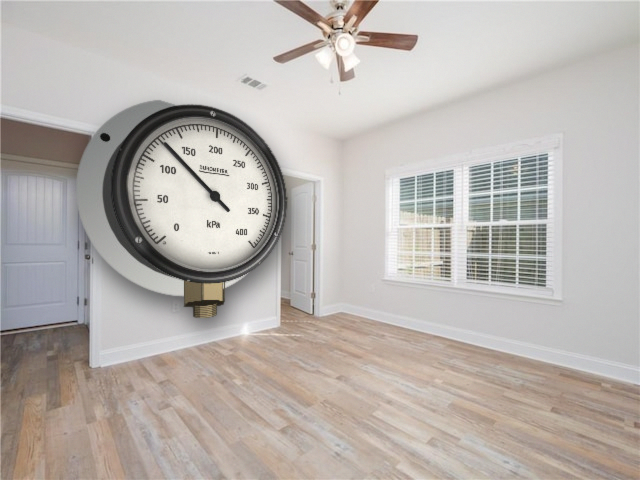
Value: 125 kPa
